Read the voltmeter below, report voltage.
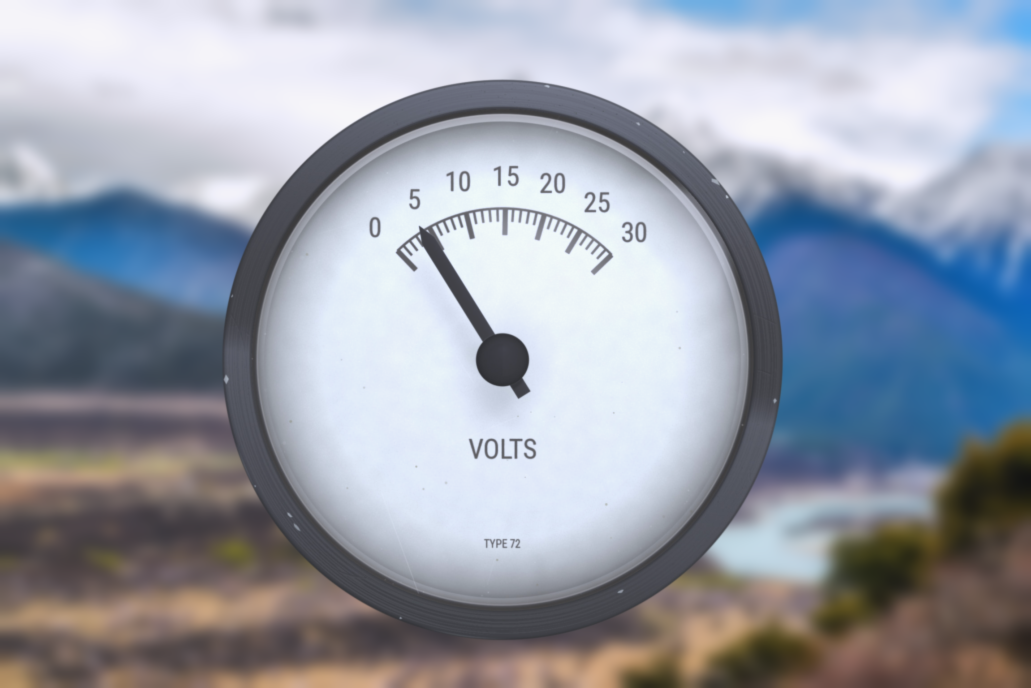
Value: 4 V
